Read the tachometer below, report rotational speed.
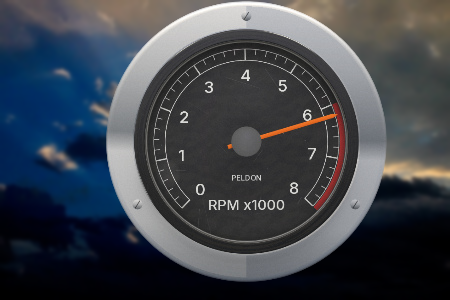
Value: 6200 rpm
